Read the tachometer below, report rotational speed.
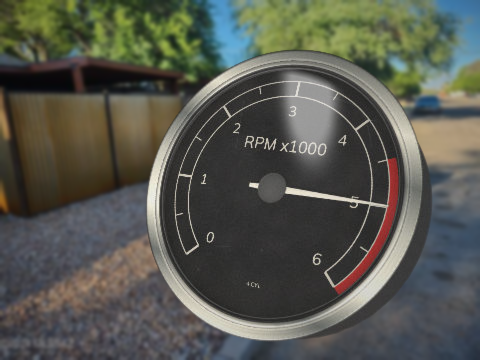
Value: 5000 rpm
